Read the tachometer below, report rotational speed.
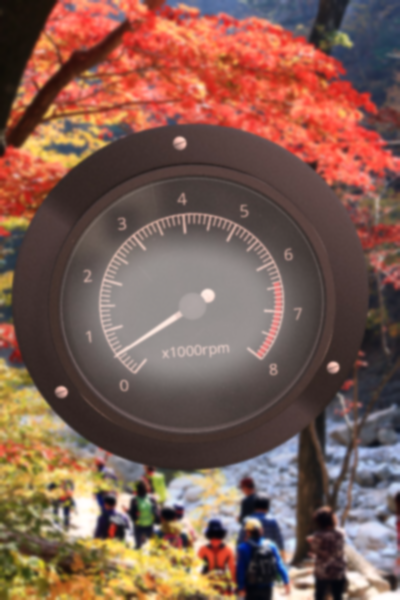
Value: 500 rpm
